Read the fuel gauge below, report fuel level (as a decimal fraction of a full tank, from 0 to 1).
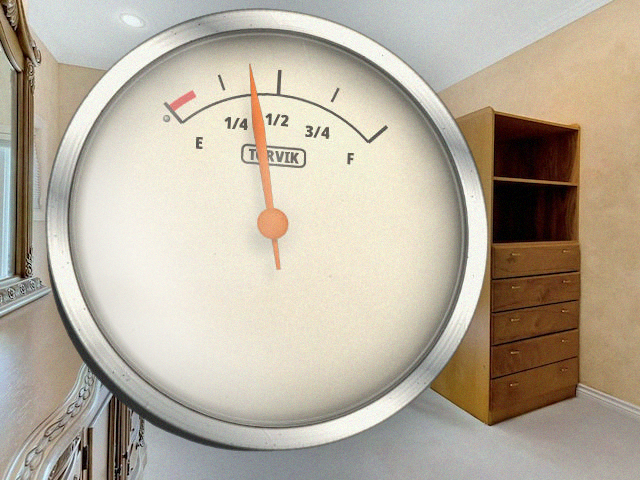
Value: 0.375
